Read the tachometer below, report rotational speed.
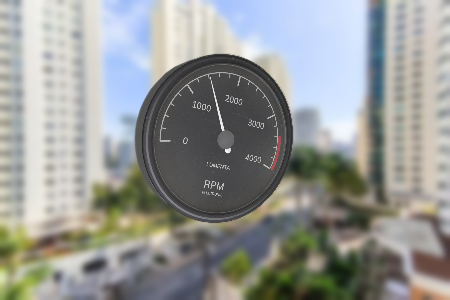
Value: 1400 rpm
